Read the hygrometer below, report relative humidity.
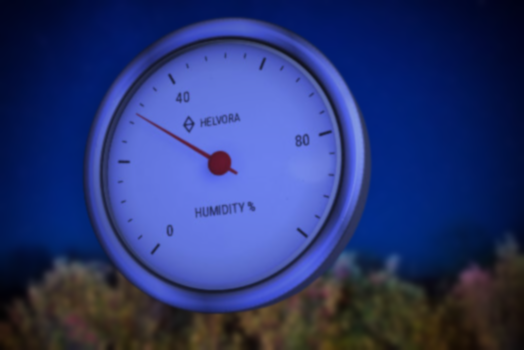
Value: 30 %
